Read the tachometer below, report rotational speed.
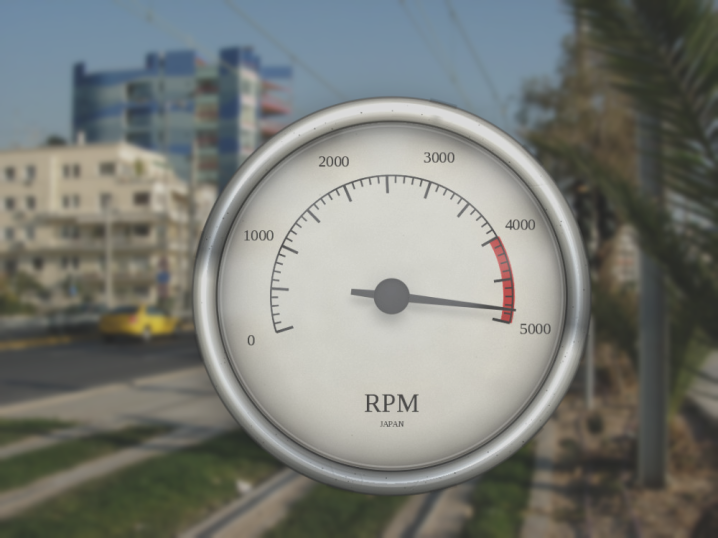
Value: 4850 rpm
